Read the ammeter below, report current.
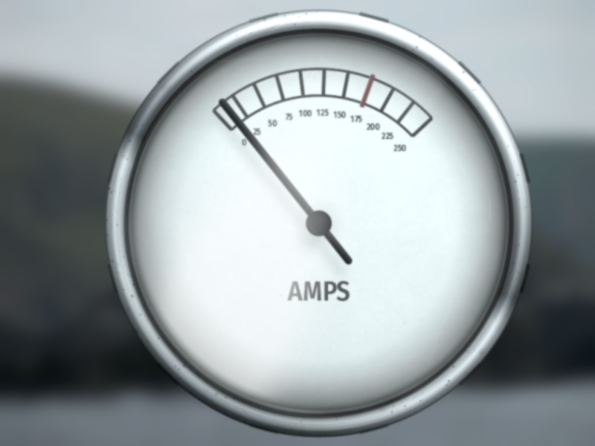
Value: 12.5 A
